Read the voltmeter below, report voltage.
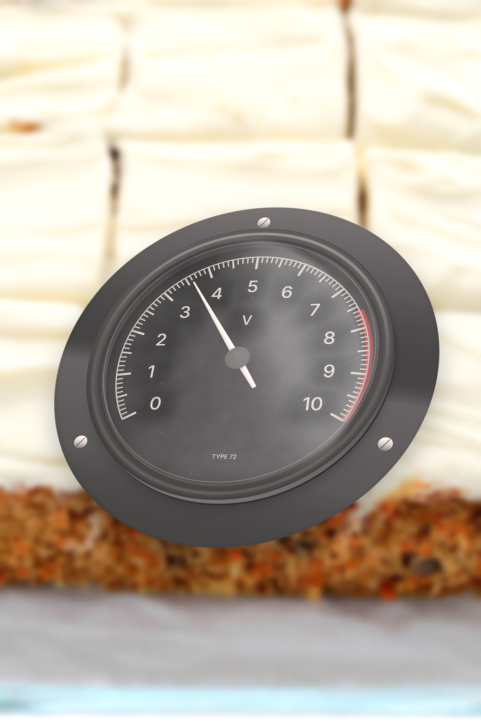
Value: 3.6 V
